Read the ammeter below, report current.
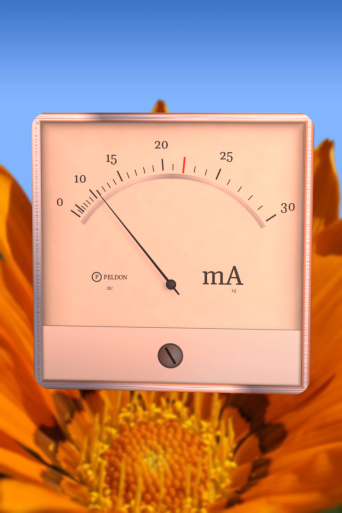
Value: 11 mA
